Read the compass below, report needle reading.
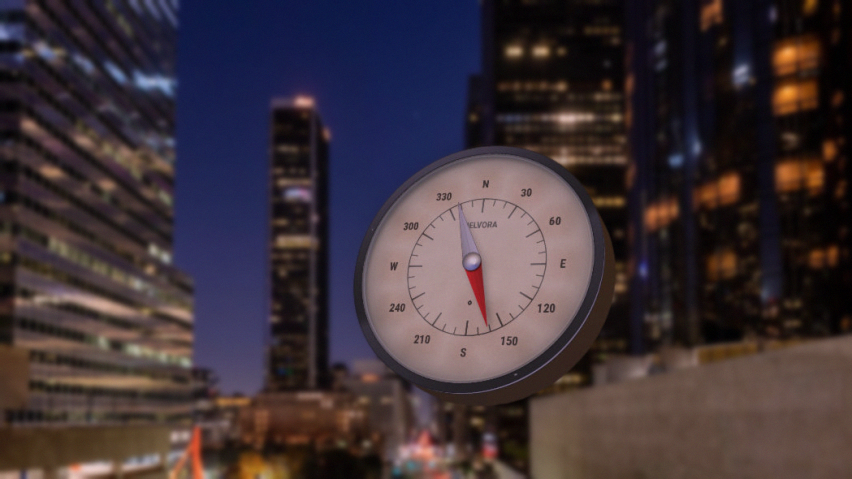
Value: 160 °
